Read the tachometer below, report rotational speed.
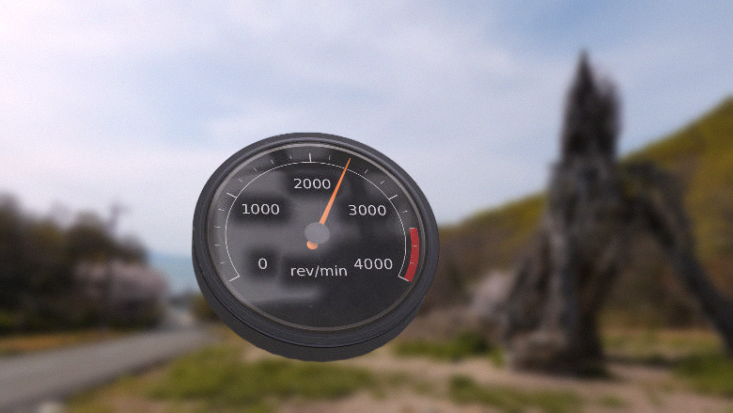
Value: 2400 rpm
